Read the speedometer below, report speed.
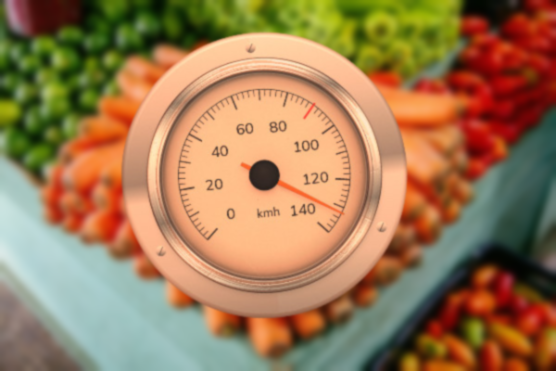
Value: 132 km/h
